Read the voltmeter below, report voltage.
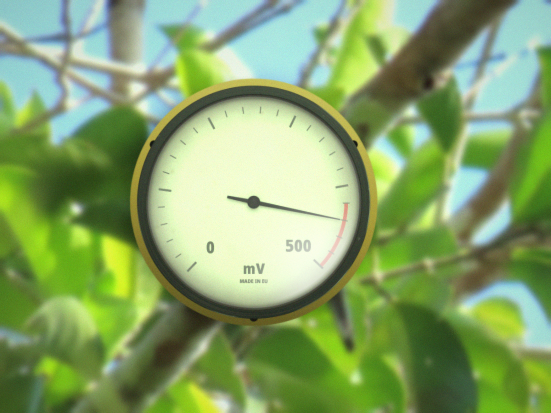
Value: 440 mV
